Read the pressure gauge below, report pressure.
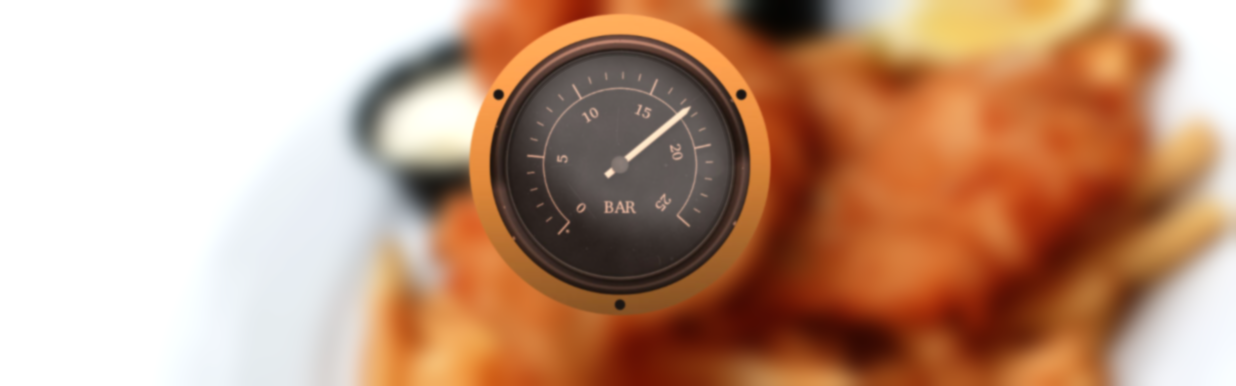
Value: 17.5 bar
